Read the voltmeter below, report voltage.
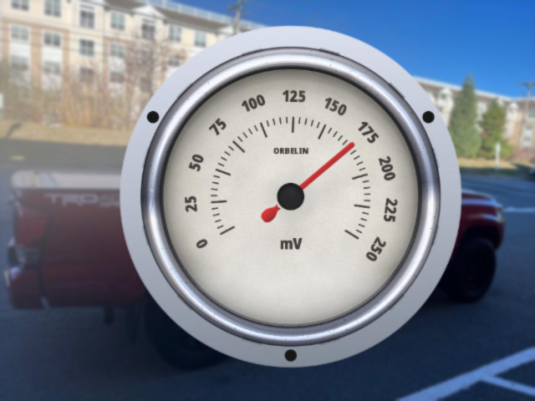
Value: 175 mV
